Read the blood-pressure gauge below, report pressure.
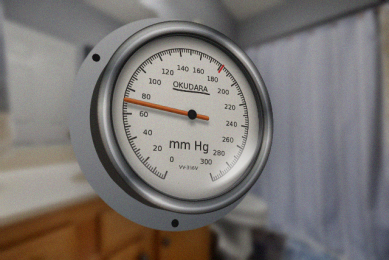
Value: 70 mmHg
